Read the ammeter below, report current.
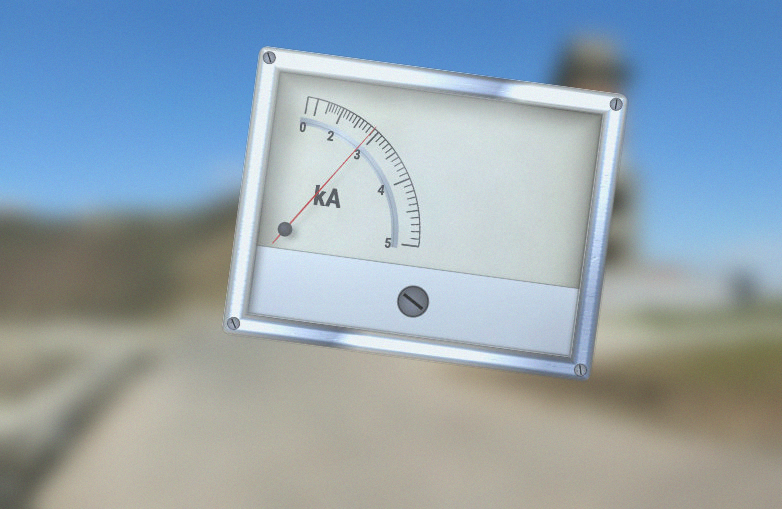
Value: 2.9 kA
